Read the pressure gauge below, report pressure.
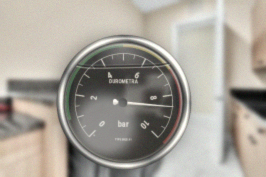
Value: 8.5 bar
